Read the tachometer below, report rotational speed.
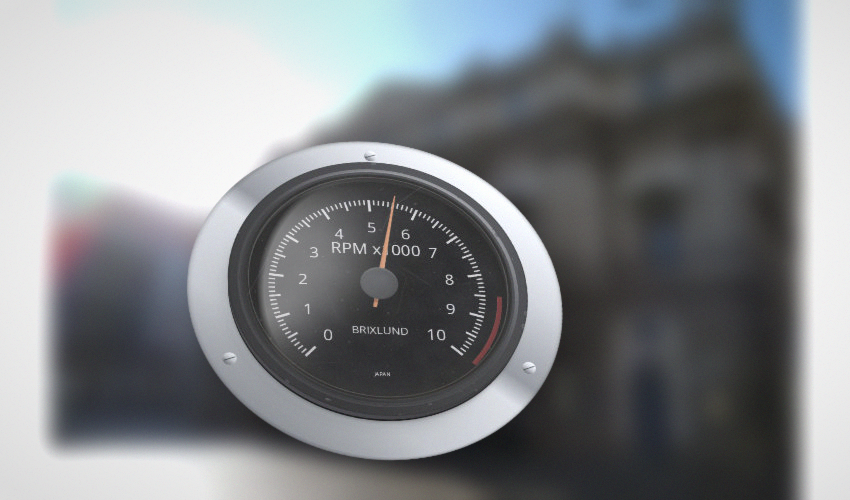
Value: 5500 rpm
